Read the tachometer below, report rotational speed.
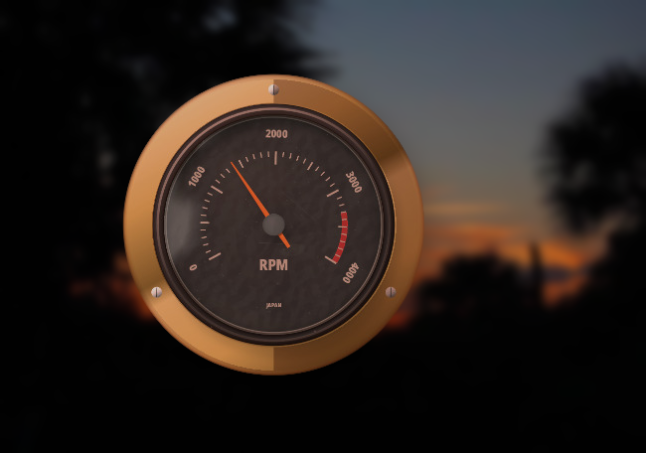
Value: 1400 rpm
